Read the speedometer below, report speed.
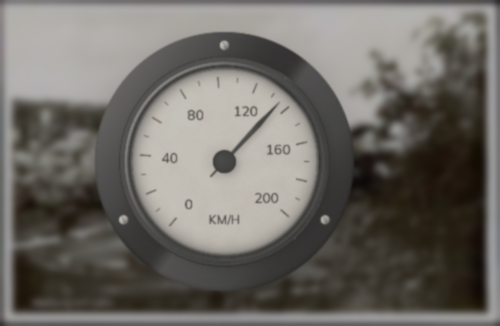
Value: 135 km/h
